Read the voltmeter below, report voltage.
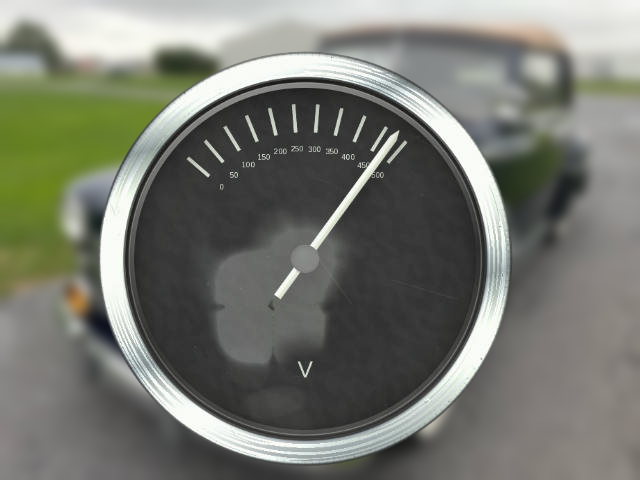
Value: 475 V
